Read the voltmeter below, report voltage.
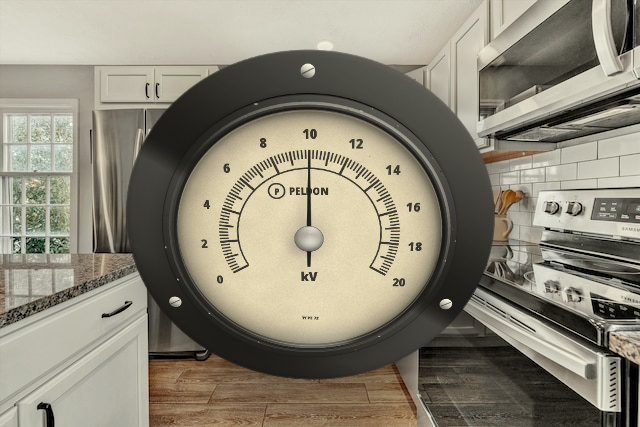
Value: 10 kV
